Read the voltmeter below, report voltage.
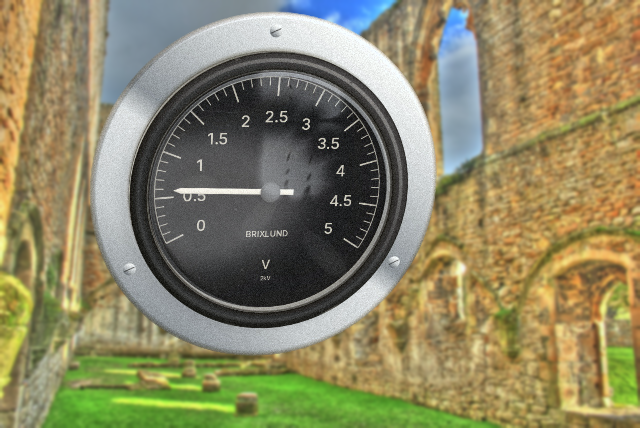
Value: 0.6 V
